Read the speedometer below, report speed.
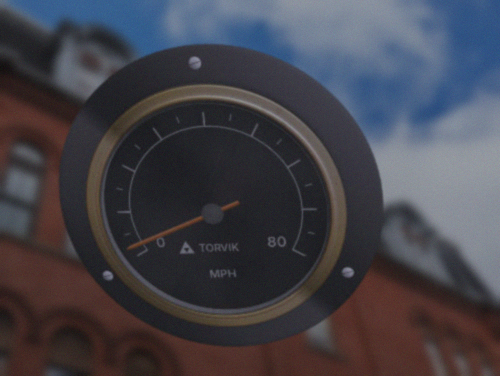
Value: 2.5 mph
